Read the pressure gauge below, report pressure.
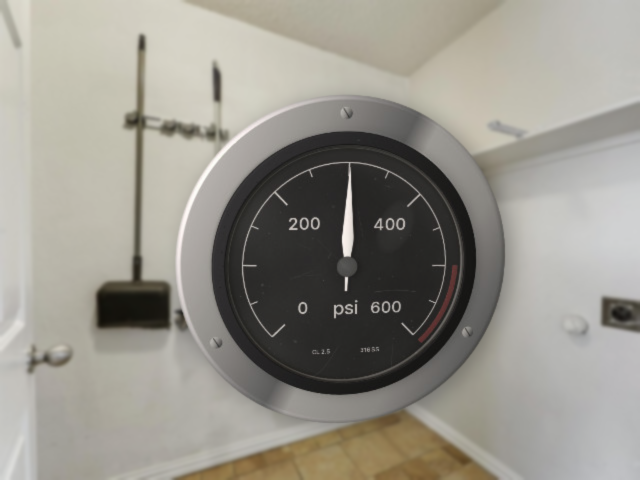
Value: 300 psi
